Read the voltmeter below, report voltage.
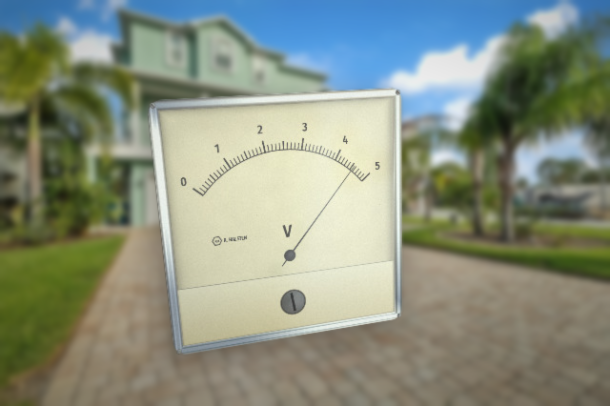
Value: 4.5 V
